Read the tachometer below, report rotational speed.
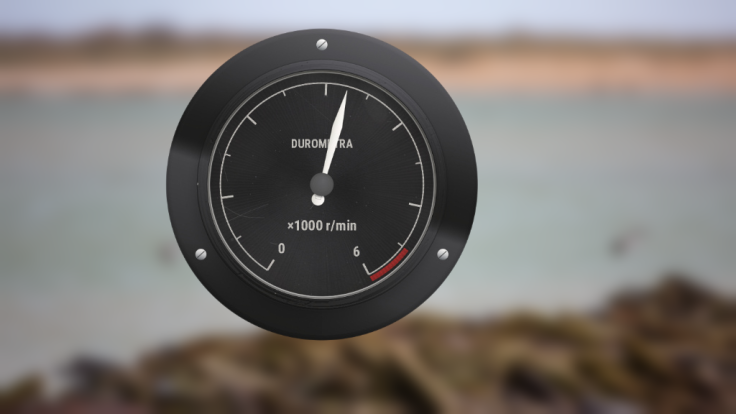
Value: 3250 rpm
